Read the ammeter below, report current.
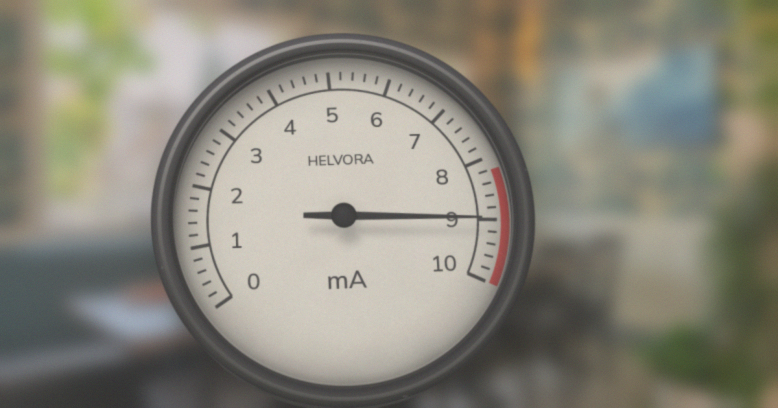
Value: 9 mA
